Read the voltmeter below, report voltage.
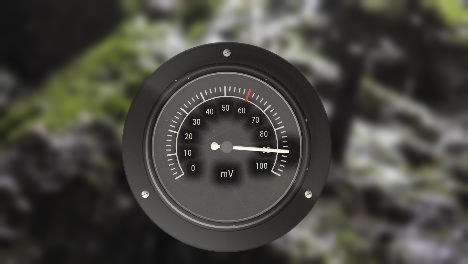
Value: 90 mV
